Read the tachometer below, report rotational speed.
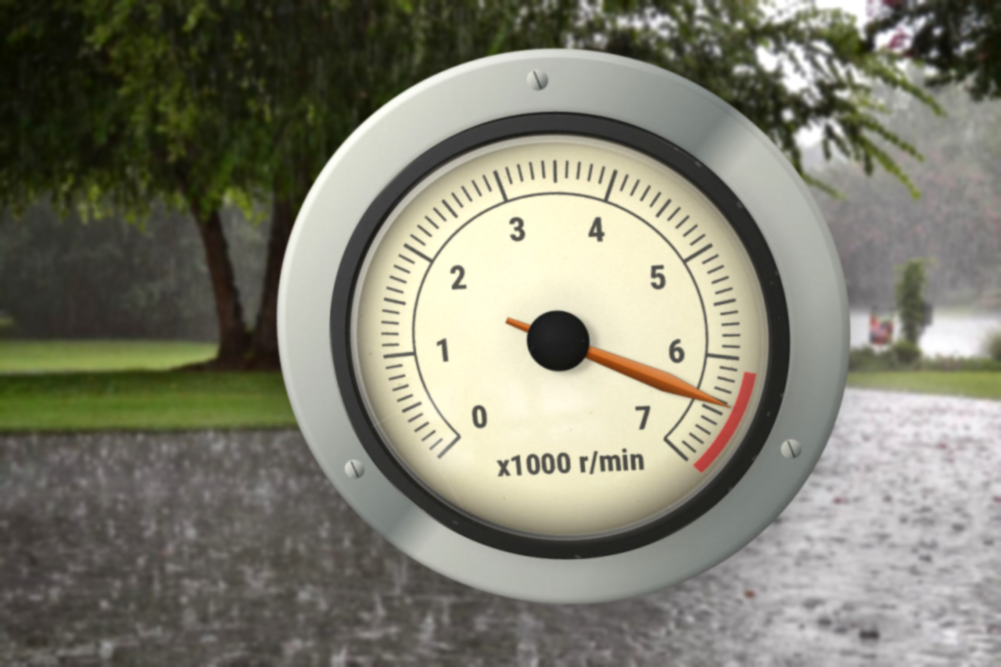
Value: 6400 rpm
